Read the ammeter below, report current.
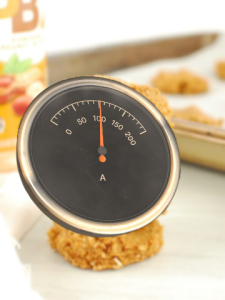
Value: 100 A
